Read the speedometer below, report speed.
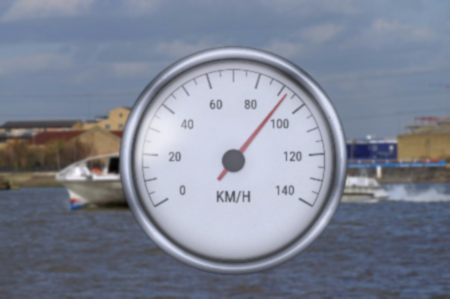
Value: 92.5 km/h
